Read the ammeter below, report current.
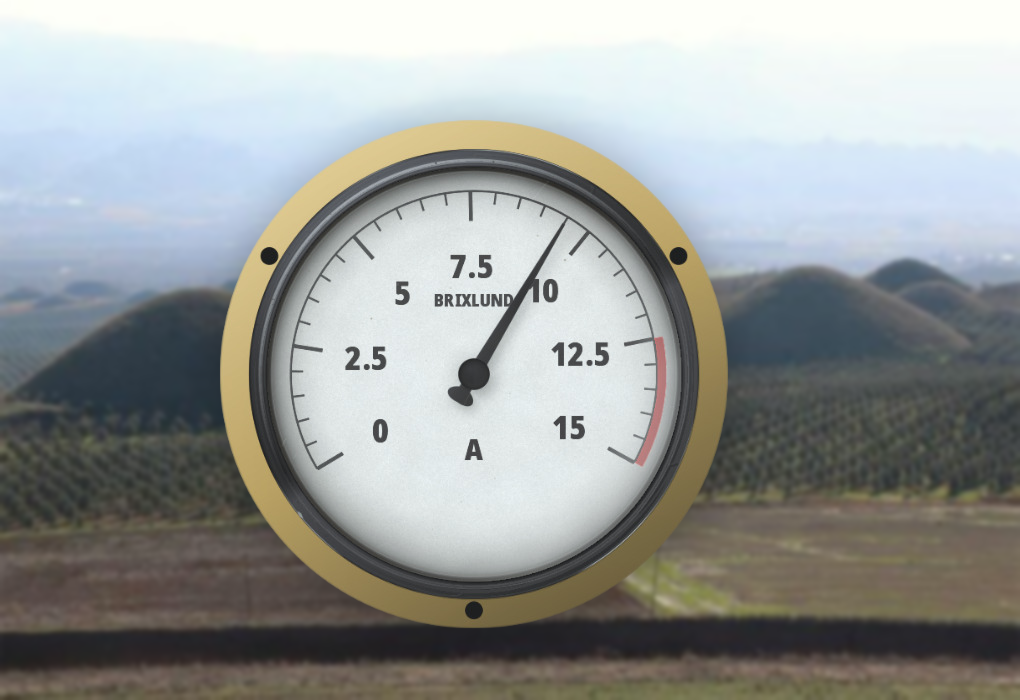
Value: 9.5 A
